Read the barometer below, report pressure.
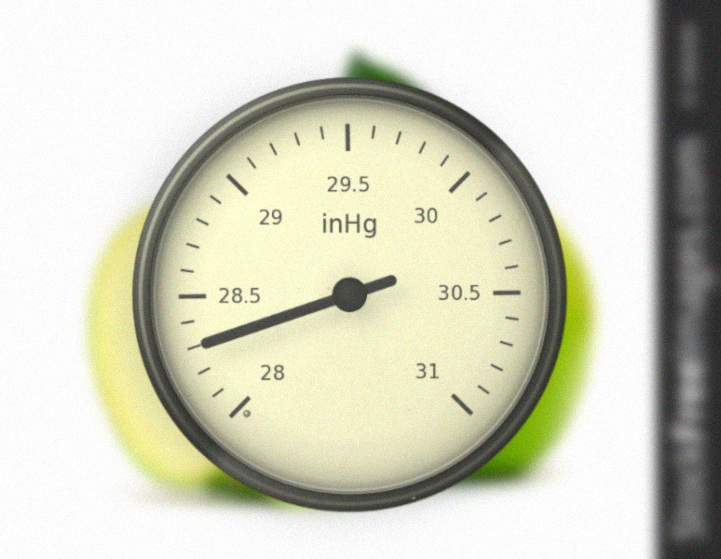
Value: 28.3 inHg
